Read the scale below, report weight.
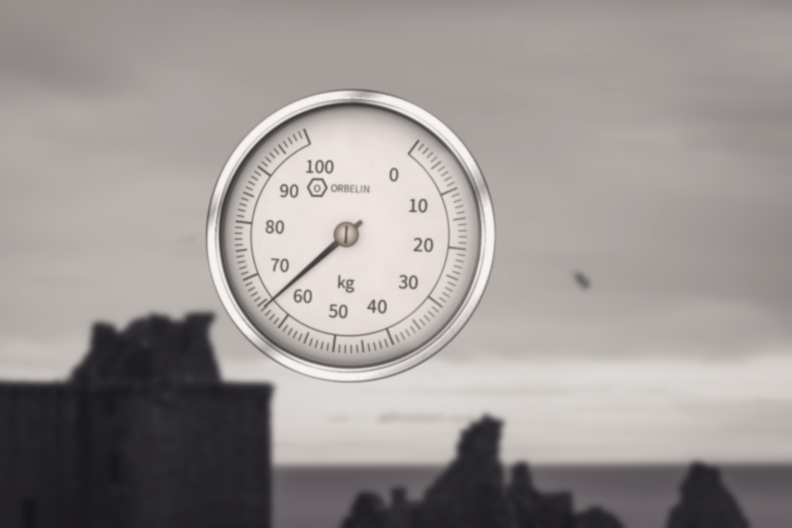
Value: 64 kg
